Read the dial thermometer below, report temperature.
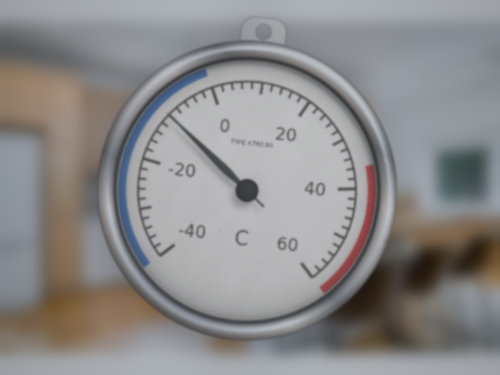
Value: -10 °C
